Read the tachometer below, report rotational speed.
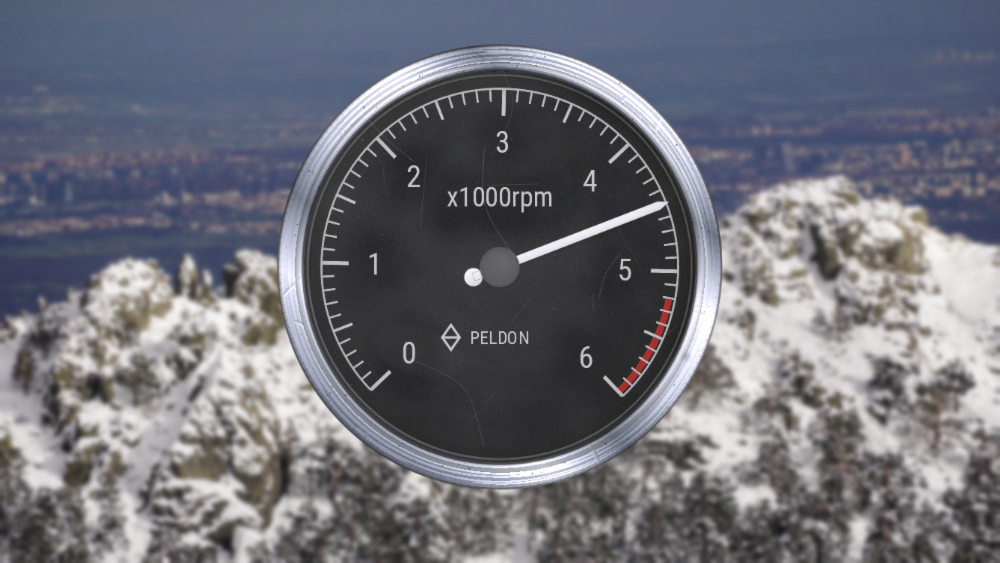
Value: 4500 rpm
